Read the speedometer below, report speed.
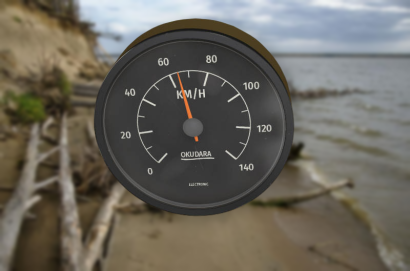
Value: 65 km/h
